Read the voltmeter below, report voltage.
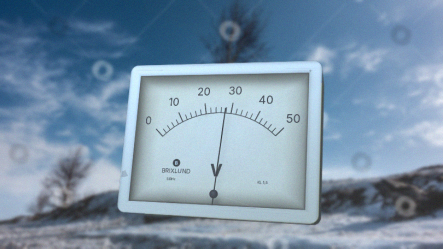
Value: 28 V
